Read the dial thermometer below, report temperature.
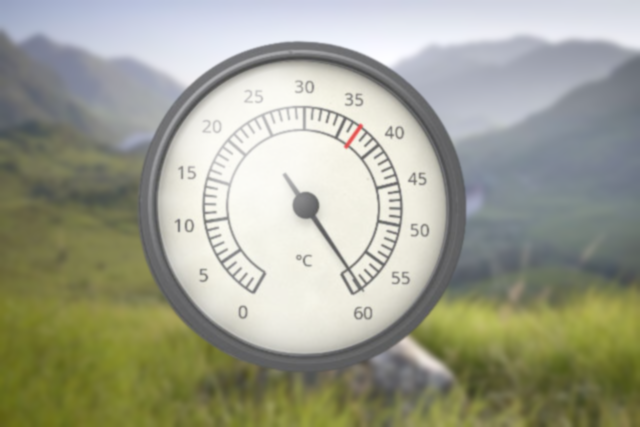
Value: 59 °C
